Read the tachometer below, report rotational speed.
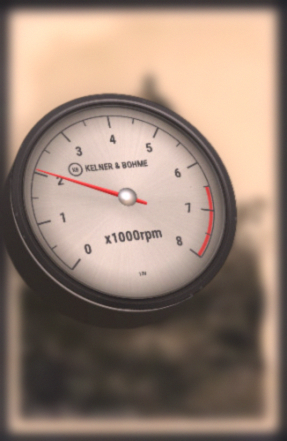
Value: 2000 rpm
